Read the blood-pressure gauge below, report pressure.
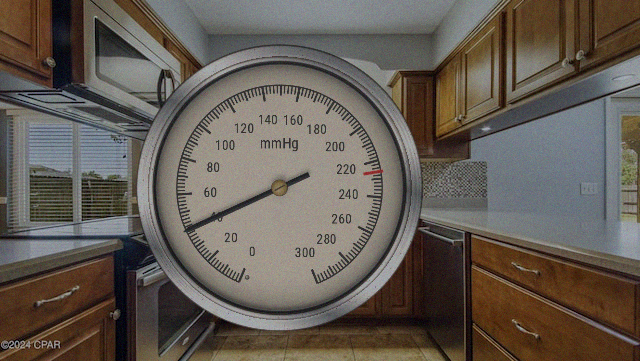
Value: 40 mmHg
